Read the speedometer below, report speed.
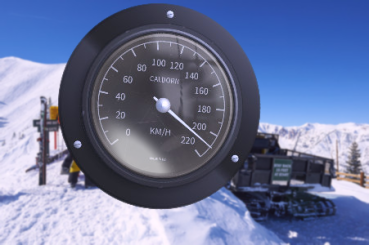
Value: 210 km/h
